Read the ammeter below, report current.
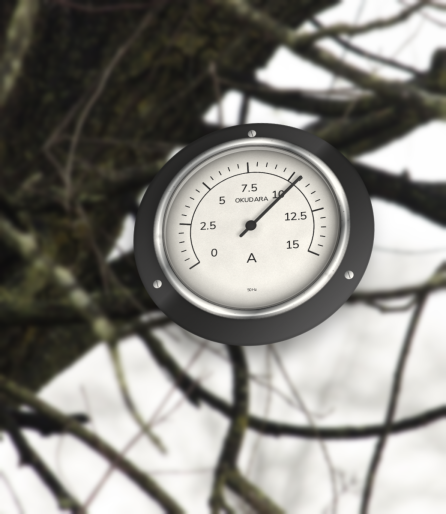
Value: 10.5 A
